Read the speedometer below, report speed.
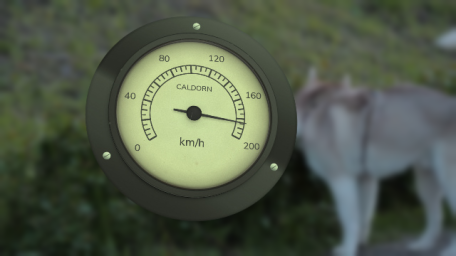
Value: 185 km/h
